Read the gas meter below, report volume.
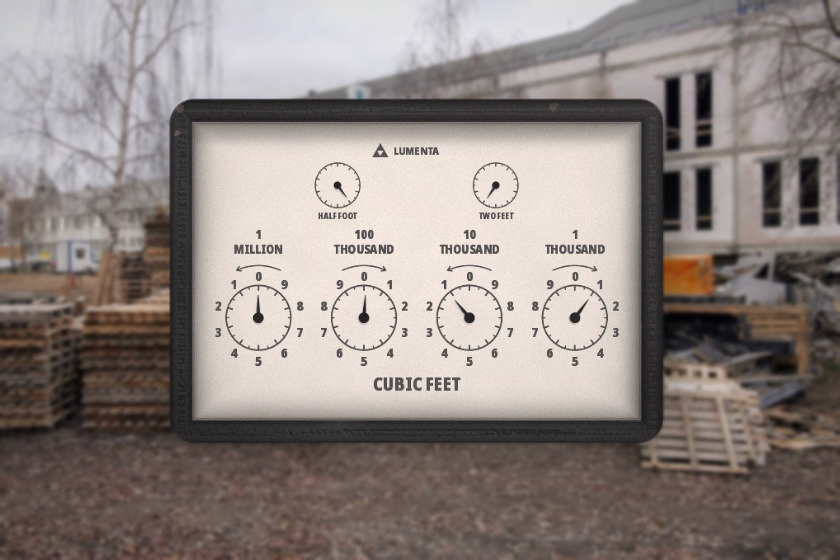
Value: 1100 ft³
